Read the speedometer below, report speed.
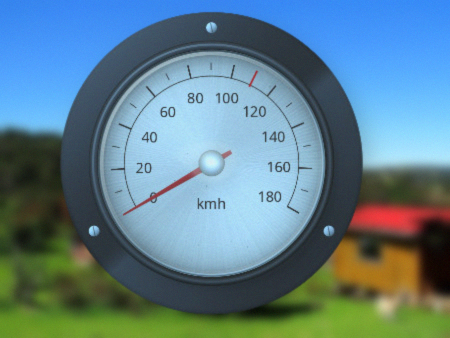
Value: 0 km/h
